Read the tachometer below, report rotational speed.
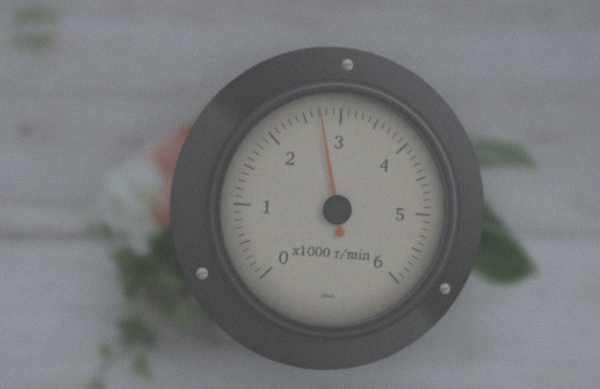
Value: 2700 rpm
